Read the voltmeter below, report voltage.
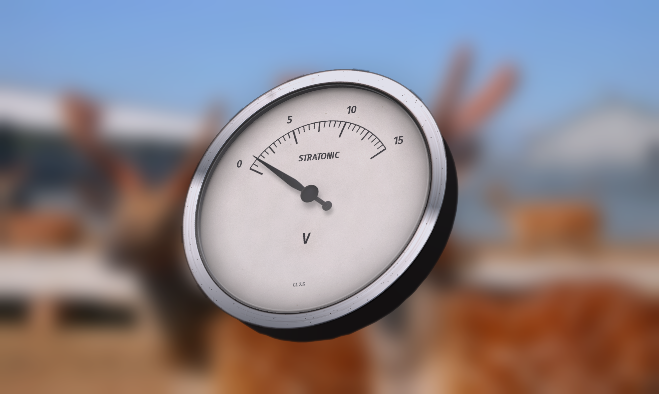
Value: 1 V
